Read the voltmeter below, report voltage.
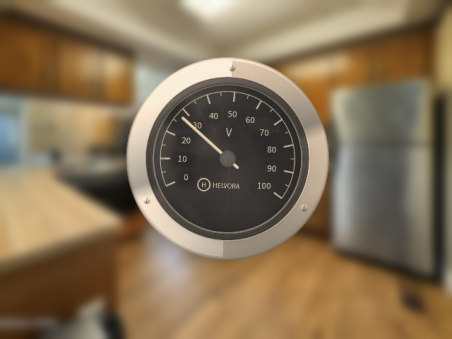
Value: 27.5 V
